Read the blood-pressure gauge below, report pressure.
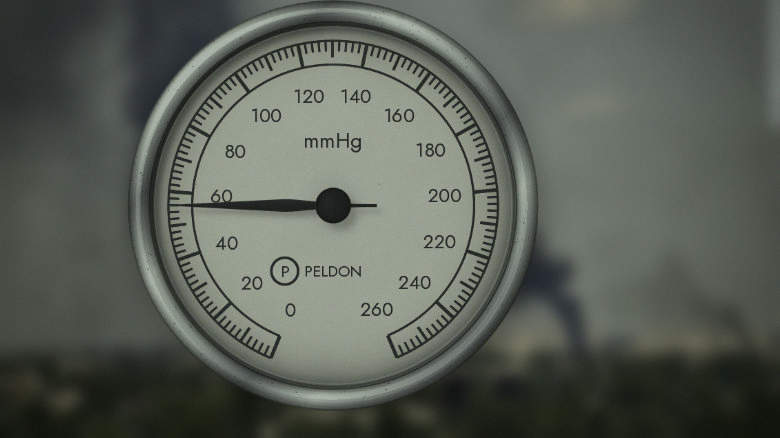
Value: 56 mmHg
